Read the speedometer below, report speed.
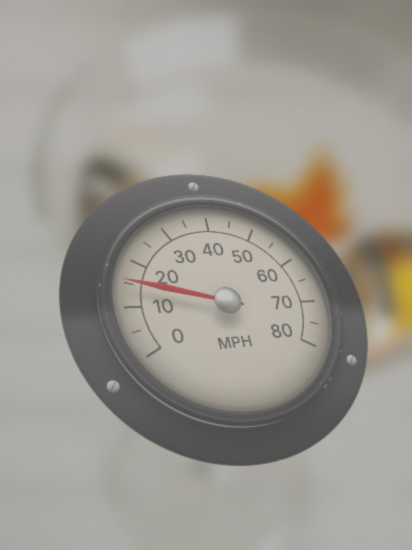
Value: 15 mph
